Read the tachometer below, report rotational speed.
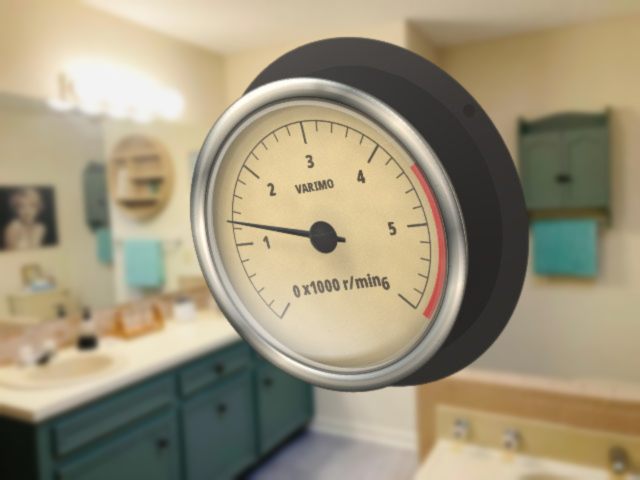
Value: 1300 rpm
